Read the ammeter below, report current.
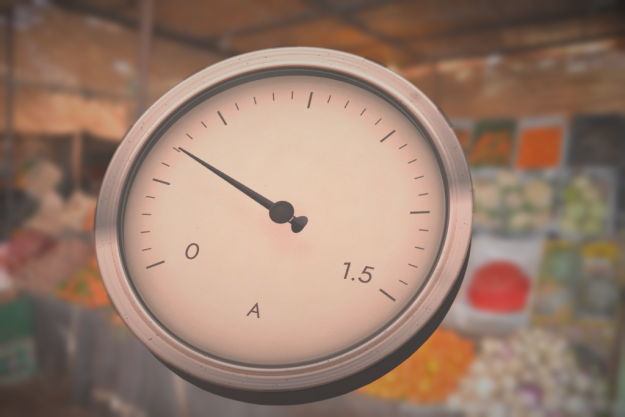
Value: 0.35 A
